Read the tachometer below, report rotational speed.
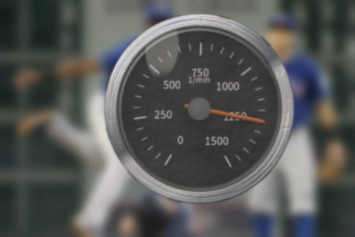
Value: 1250 rpm
